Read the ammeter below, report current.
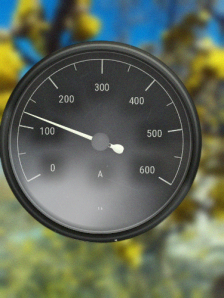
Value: 125 A
